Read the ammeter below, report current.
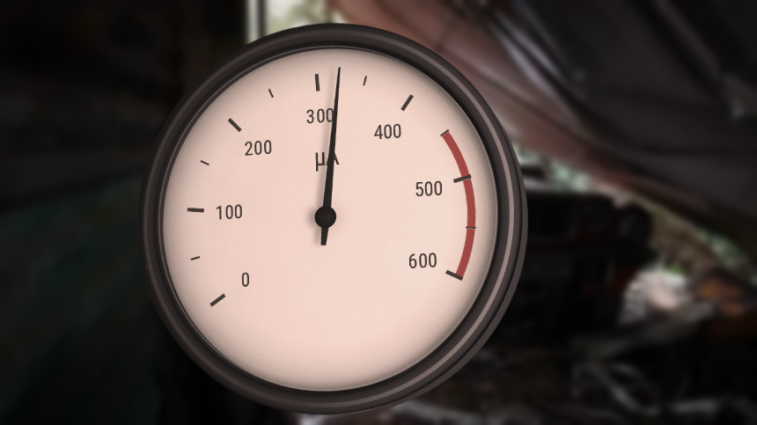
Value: 325 µA
